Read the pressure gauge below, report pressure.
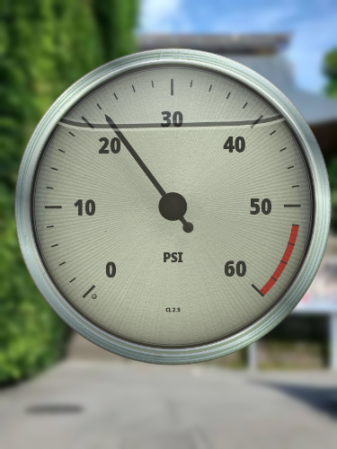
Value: 22 psi
